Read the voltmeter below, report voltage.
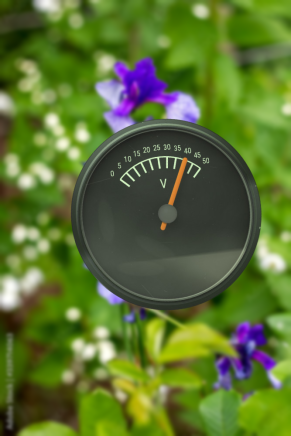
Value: 40 V
